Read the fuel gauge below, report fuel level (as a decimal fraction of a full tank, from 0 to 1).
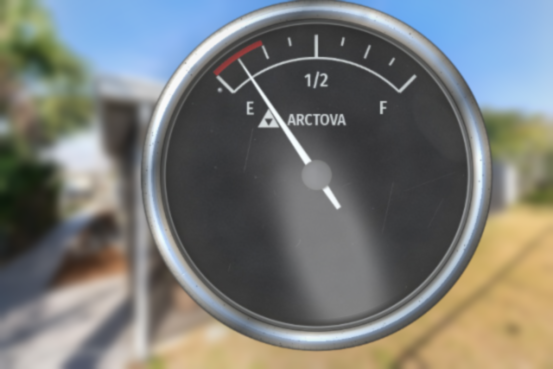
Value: 0.125
